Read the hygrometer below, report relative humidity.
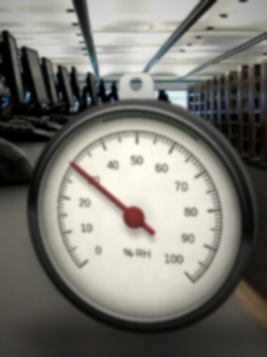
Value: 30 %
